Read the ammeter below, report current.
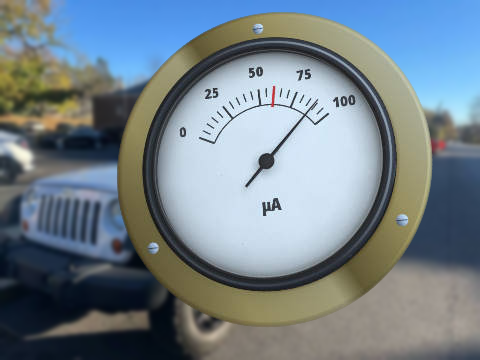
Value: 90 µA
